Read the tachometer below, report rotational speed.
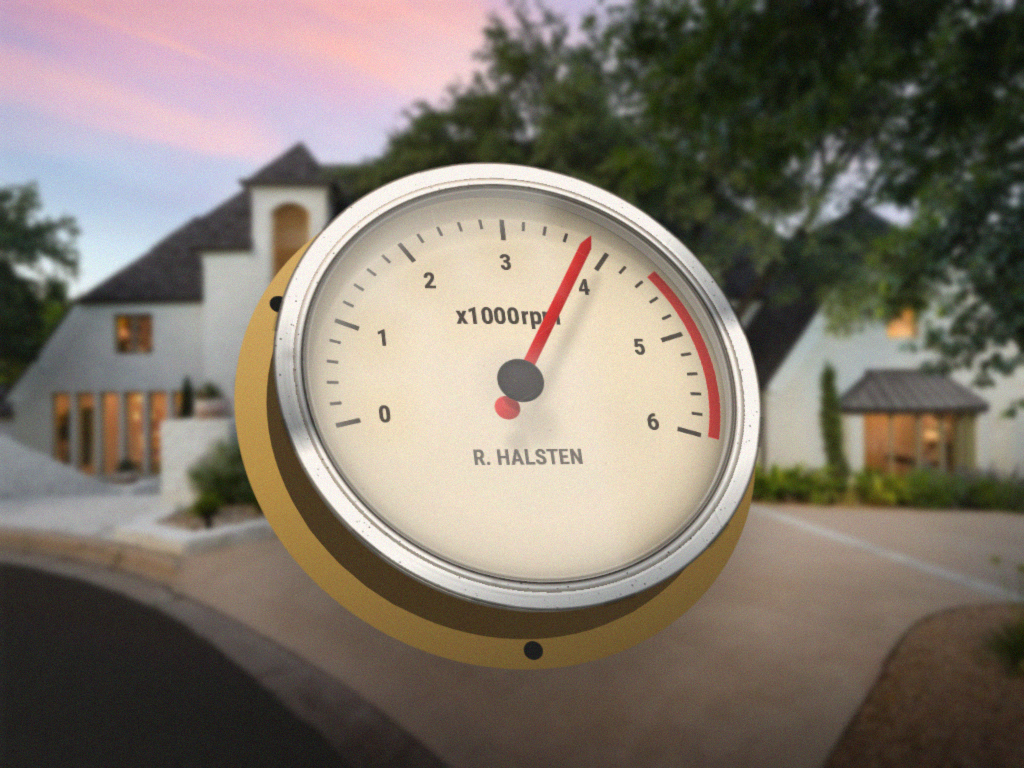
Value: 3800 rpm
